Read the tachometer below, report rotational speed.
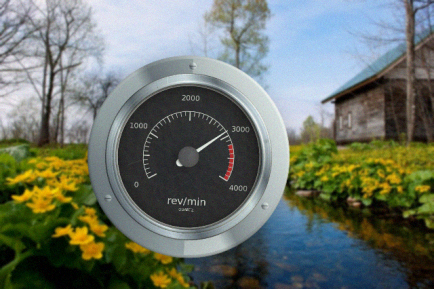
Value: 2900 rpm
